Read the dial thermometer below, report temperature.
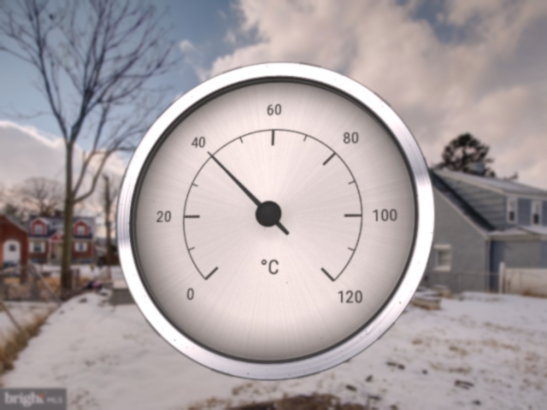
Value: 40 °C
